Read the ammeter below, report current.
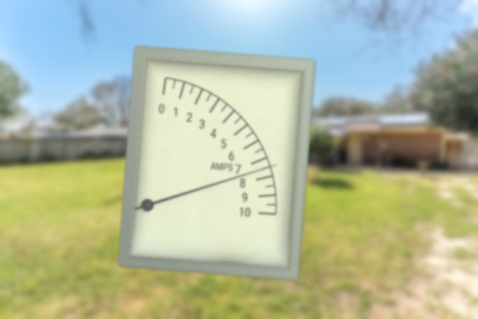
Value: 7.5 A
